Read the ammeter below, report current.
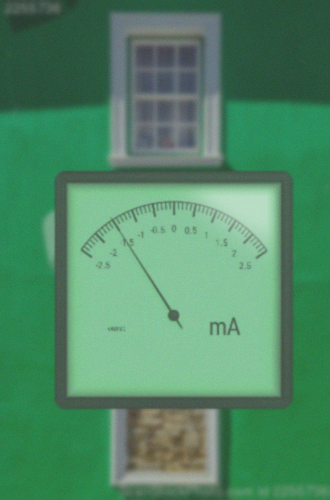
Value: -1.5 mA
